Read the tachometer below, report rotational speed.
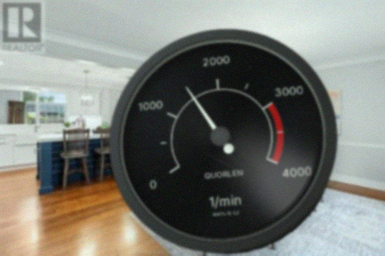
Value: 1500 rpm
